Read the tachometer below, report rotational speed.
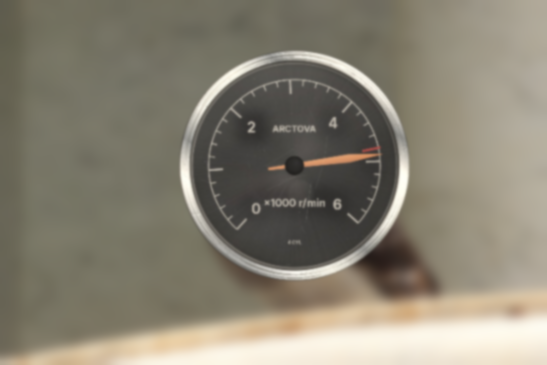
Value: 4900 rpm
